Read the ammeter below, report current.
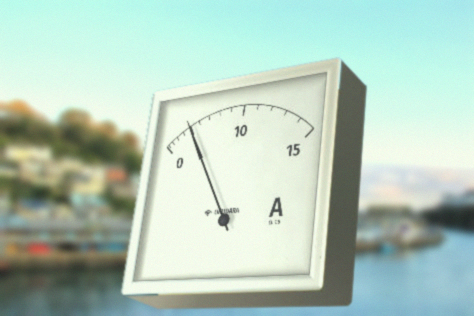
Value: 5 A
